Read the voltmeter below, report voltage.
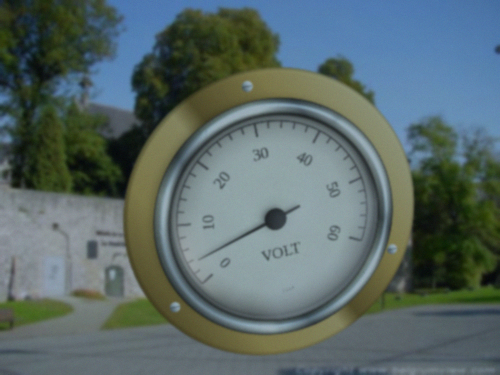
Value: 4 V
